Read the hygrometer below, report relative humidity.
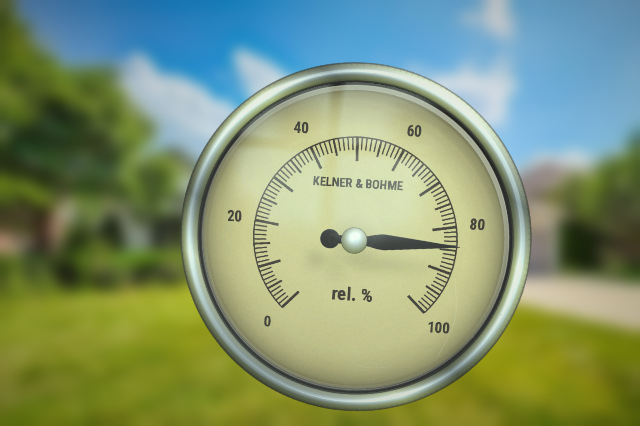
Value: 84 %
